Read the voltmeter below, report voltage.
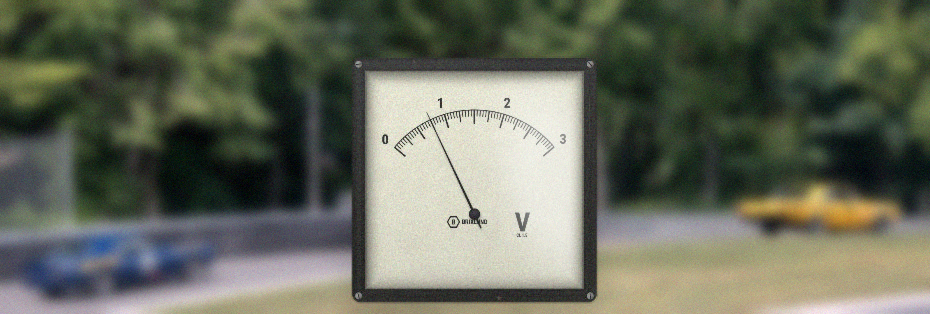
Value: 0.75 V
